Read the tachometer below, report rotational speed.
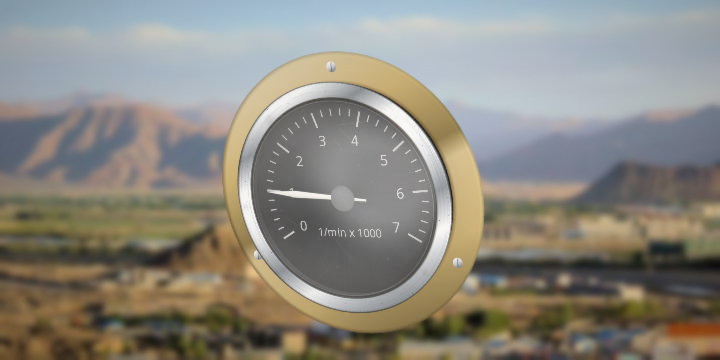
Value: 1000 rpm
